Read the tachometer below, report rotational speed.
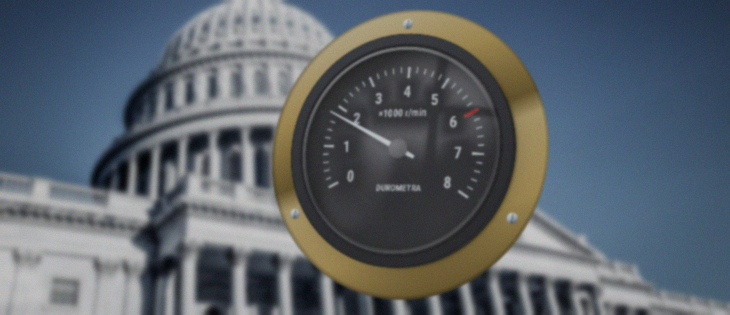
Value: 1800 rpm
